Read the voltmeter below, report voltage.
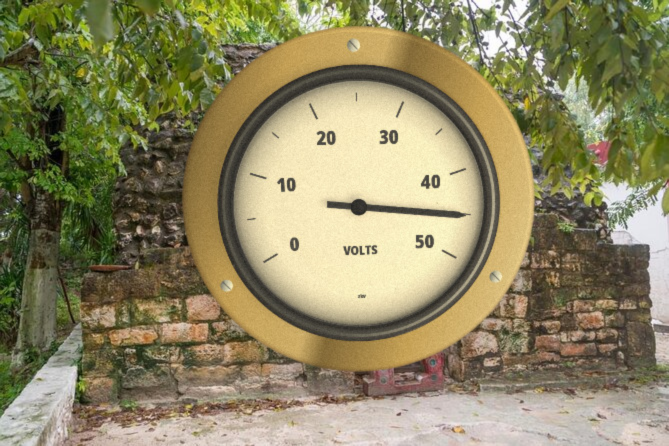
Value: 45 V
